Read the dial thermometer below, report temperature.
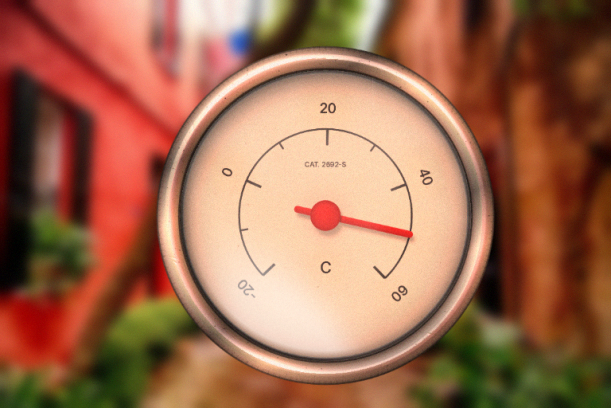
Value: 50 °C
